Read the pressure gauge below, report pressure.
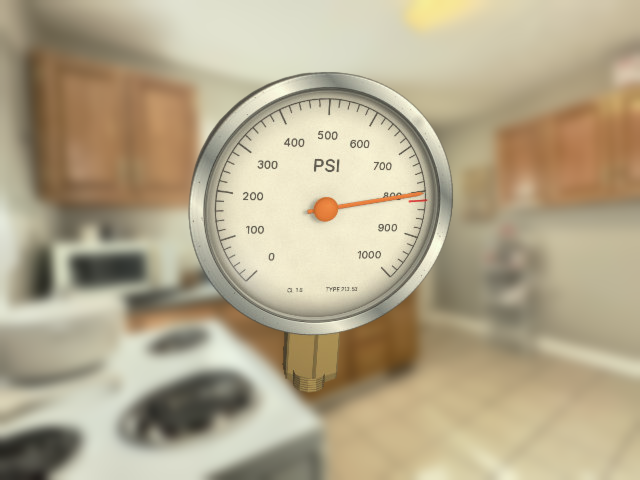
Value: 800 psi
